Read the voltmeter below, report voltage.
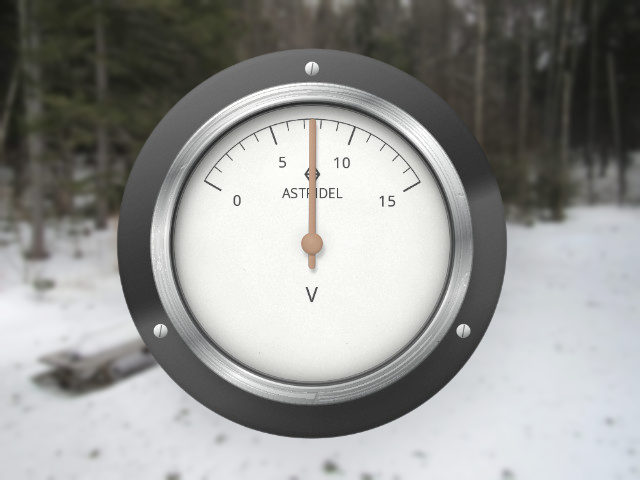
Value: 7.5 V
